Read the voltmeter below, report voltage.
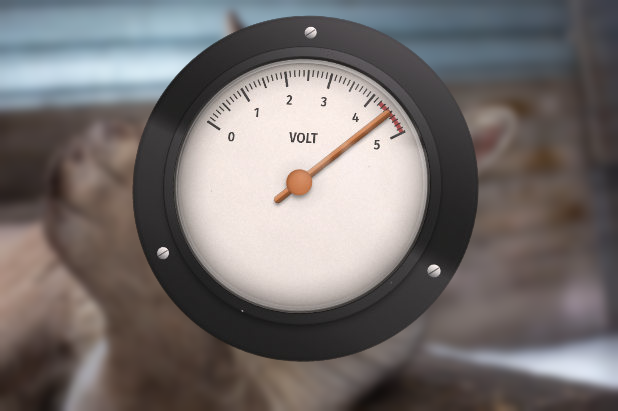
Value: 4.5 V
